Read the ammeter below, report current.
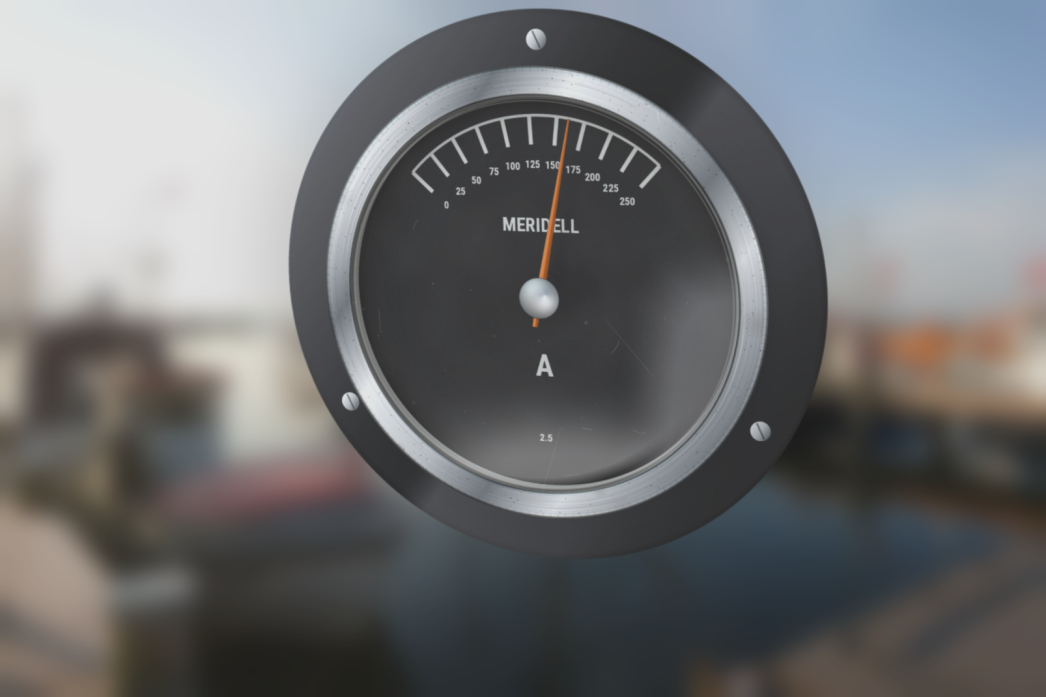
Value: 162.5 A
